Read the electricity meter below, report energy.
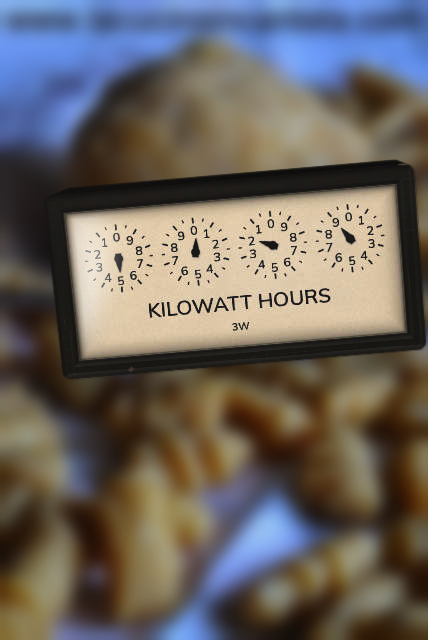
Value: 5019 kWh
